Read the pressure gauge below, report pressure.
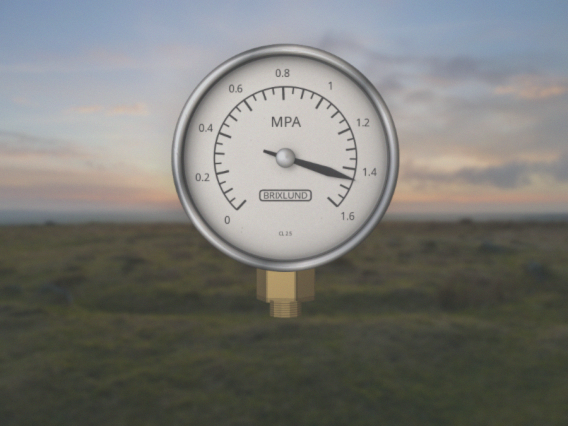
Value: 1.45 MPa
